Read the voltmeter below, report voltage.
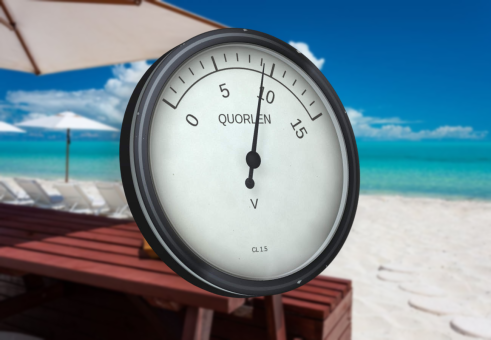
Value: 9 V
